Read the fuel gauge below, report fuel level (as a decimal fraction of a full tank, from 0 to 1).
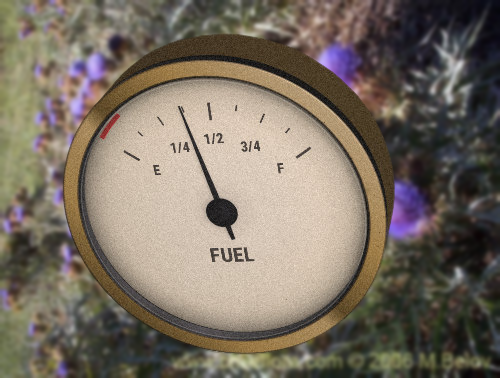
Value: 0.375
